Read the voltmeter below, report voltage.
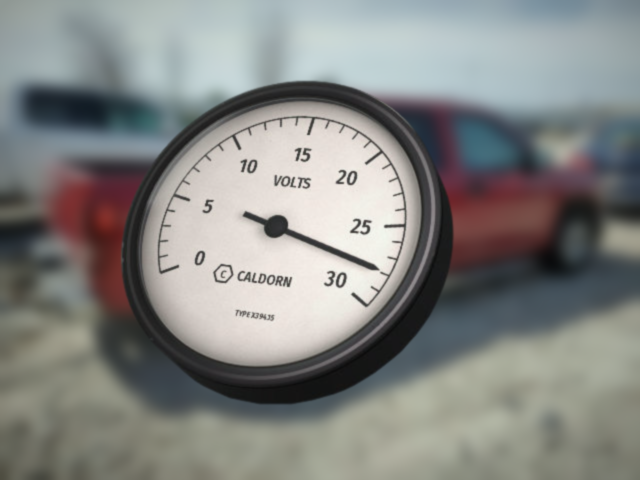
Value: 28 V
